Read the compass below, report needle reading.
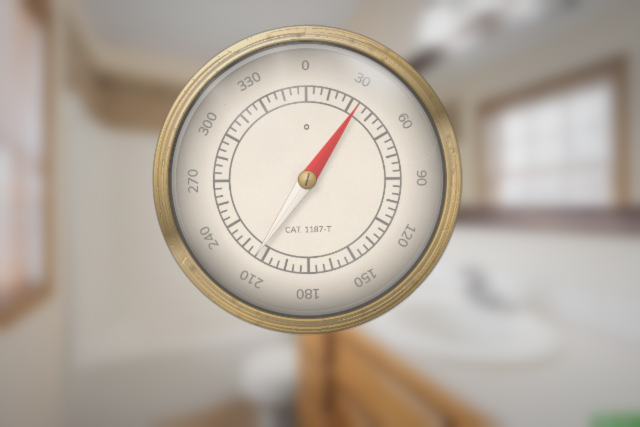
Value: 35 °
